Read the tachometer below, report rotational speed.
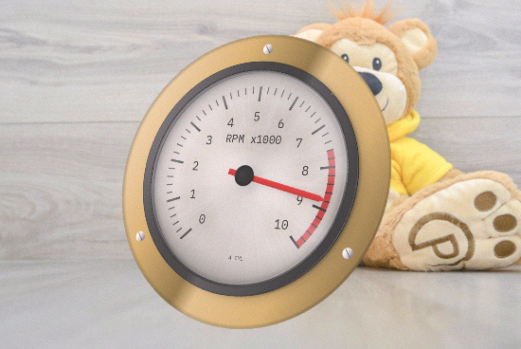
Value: 8800 rpm
